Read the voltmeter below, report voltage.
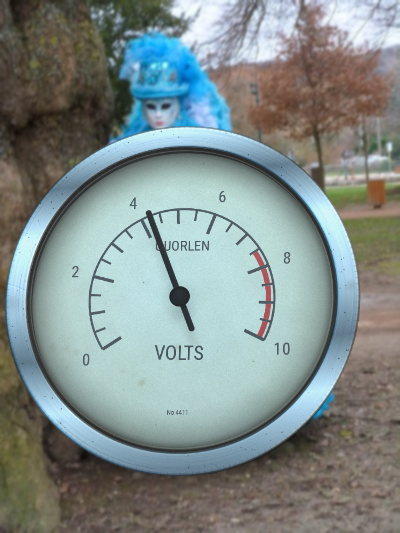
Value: 4.25 V
